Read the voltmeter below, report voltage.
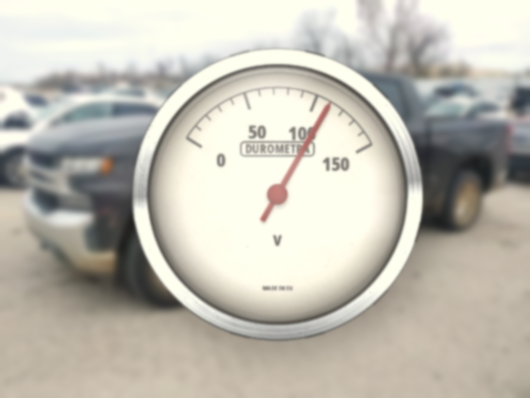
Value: 110 V
